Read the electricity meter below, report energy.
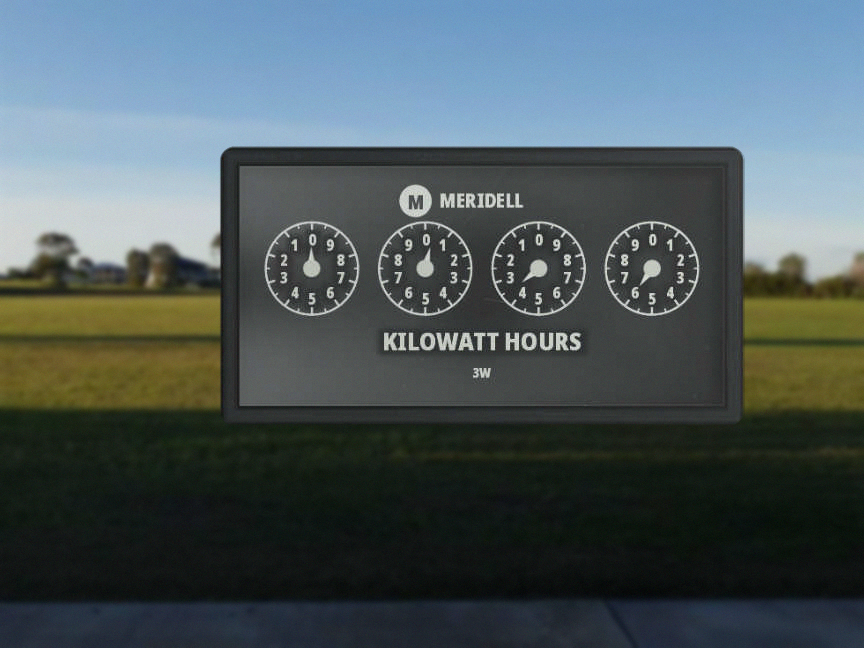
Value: 36 kWh
